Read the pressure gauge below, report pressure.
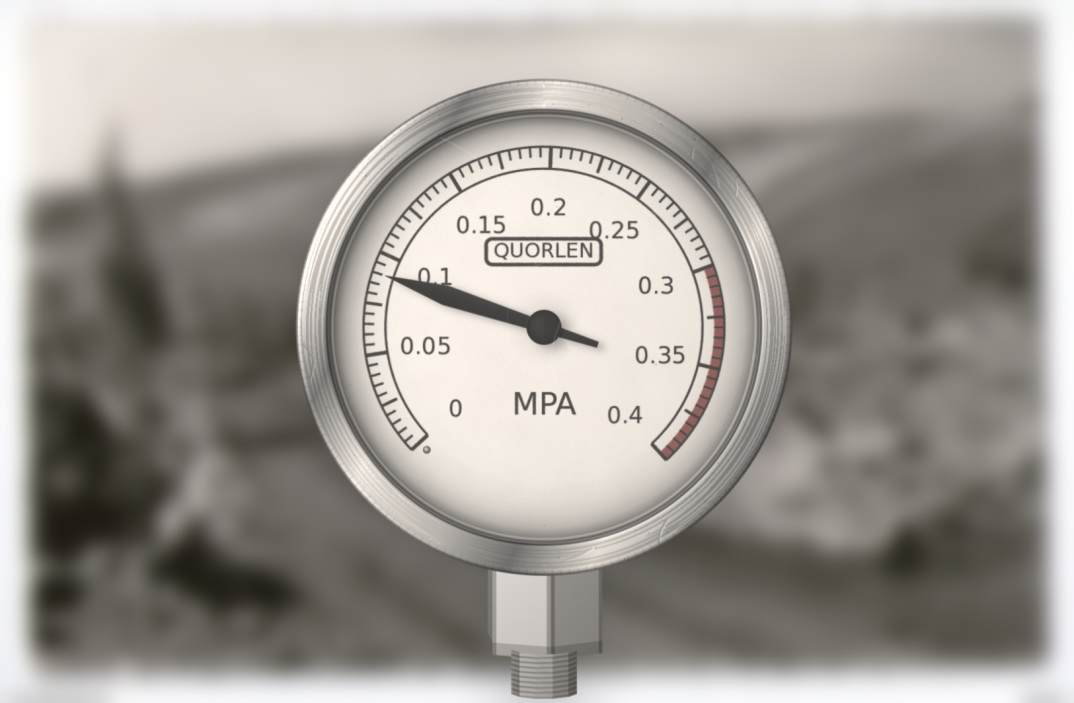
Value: 0.09 MPa
